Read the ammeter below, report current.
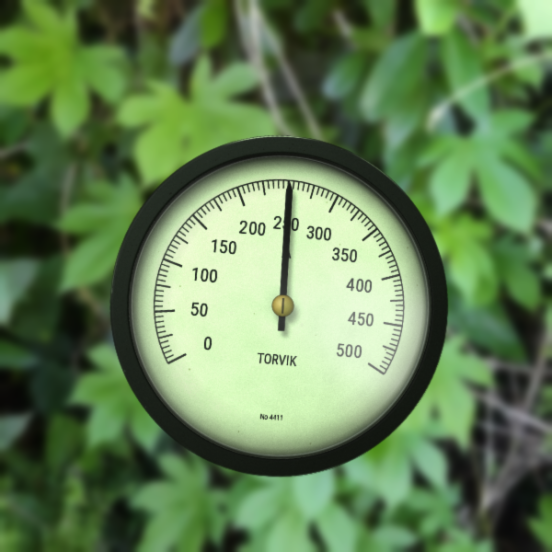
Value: 250 A
